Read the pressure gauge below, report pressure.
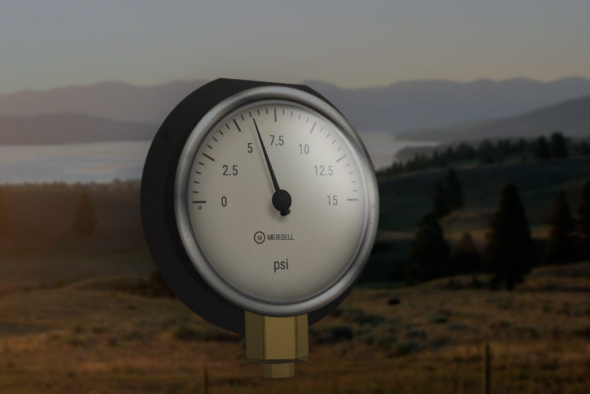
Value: 6 psi
